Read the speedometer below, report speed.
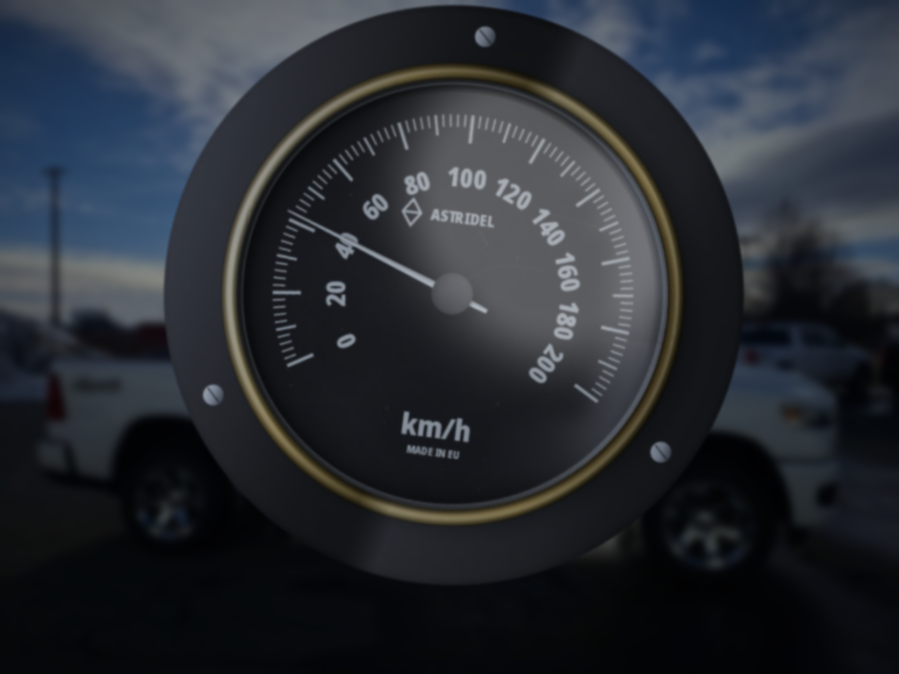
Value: 42 km/h
